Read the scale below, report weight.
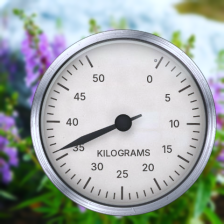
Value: 36 kg
